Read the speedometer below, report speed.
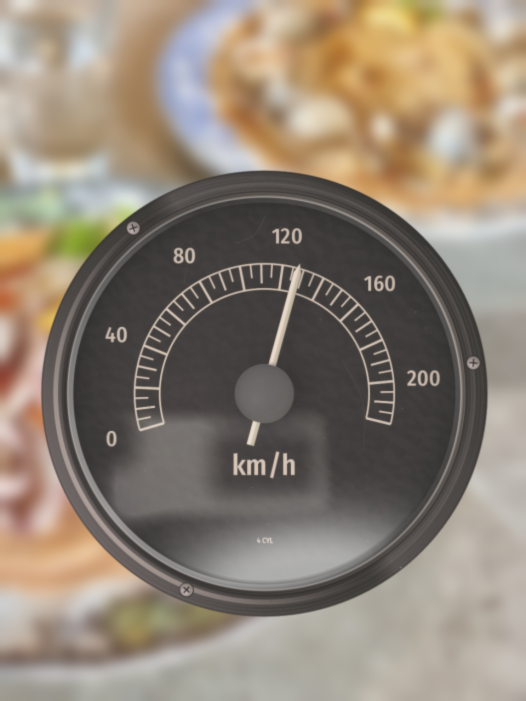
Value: 127.5 km/h
